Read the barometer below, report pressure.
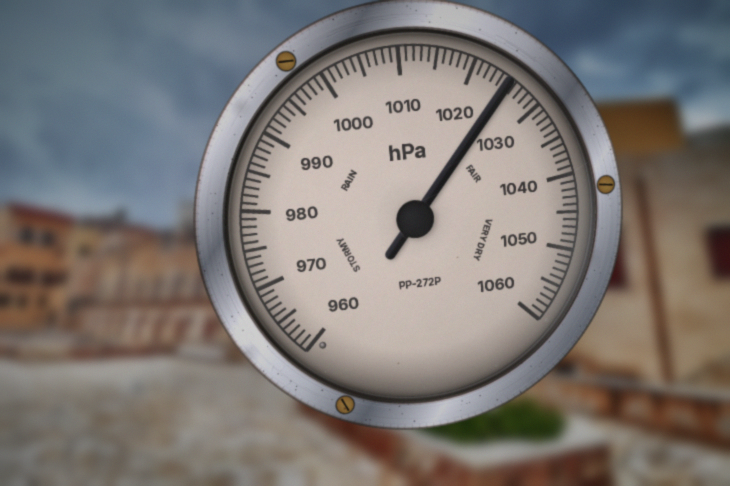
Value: 1025 hPa
